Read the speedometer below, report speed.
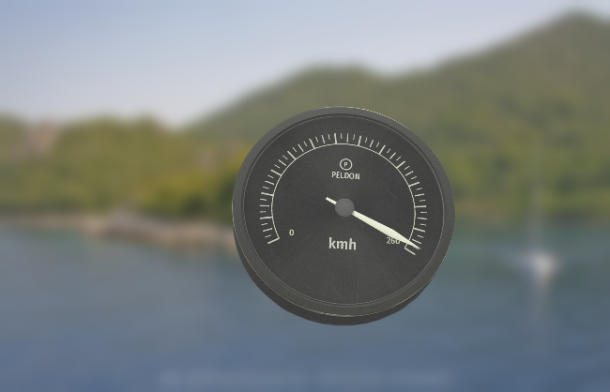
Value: 255 km/h
